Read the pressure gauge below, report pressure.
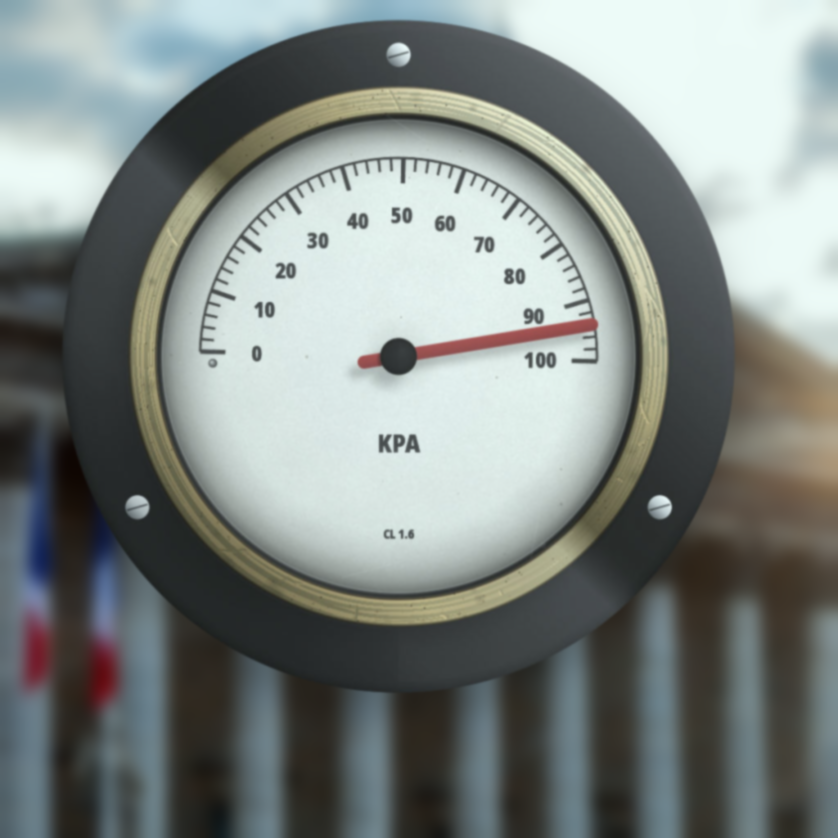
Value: 94 kPa
